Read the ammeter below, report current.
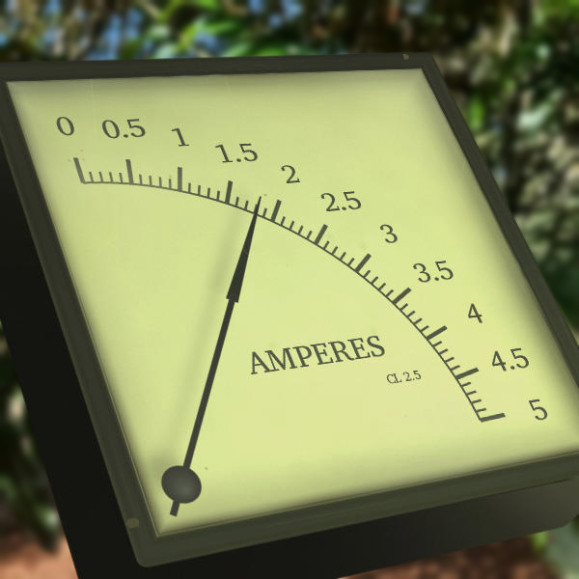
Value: 1.8 A
